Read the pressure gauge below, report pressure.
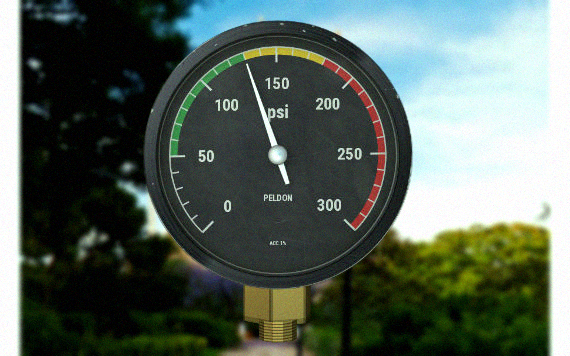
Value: 130 psi
